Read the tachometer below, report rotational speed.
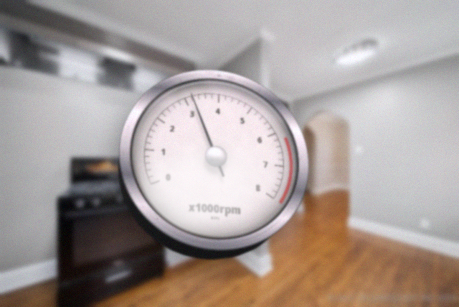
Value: 3200 rpm
